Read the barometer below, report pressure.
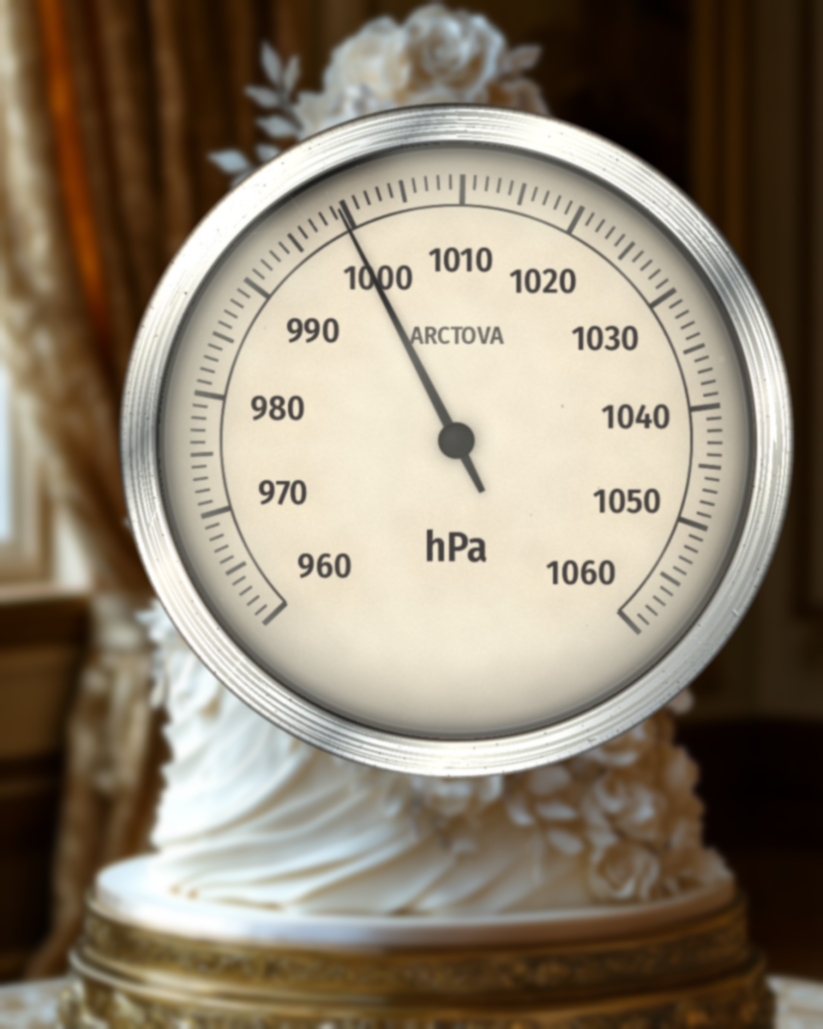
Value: 999.5 hPa
